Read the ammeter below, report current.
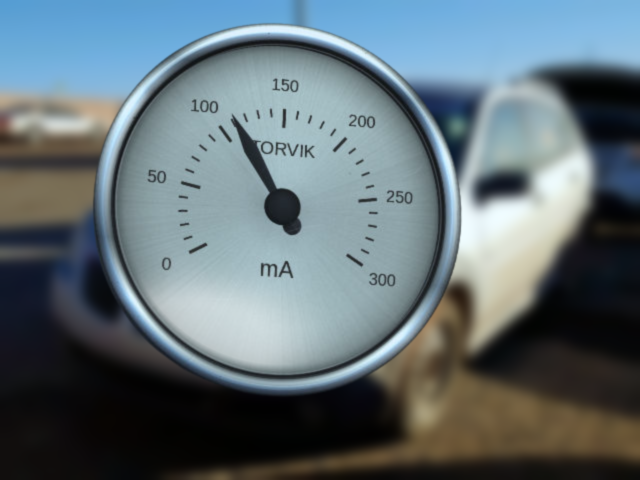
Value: 110 mA
